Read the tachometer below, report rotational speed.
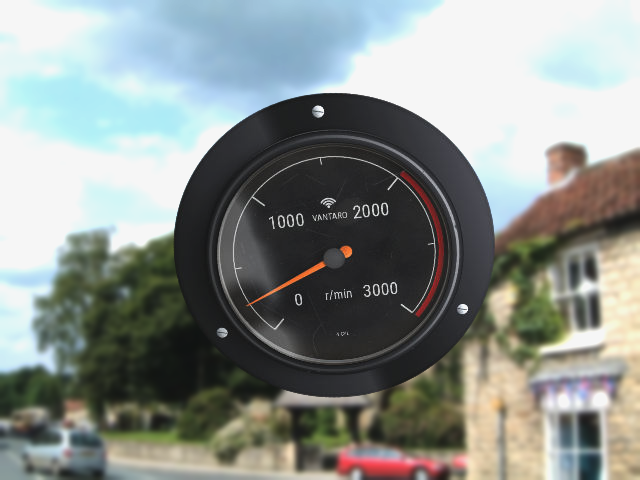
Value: 250 rpm
